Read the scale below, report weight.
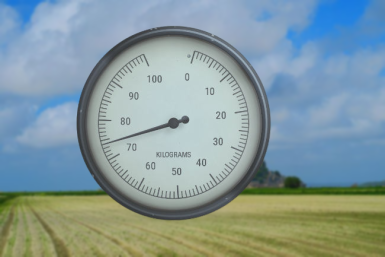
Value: 74 kg
